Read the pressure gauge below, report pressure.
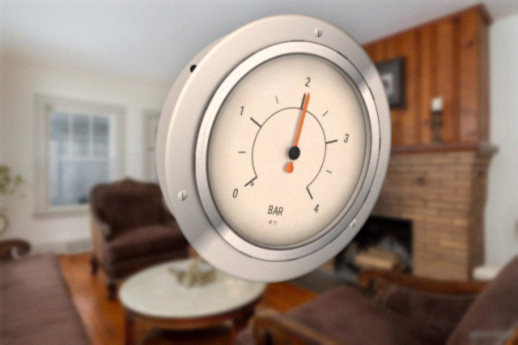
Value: 2 bar
